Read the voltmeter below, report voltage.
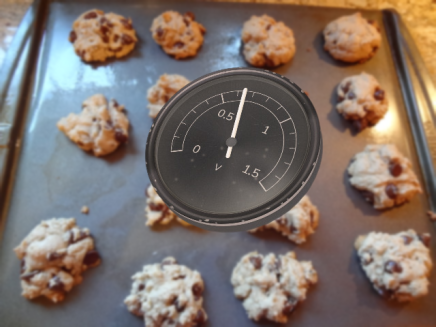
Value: 0.65 V
